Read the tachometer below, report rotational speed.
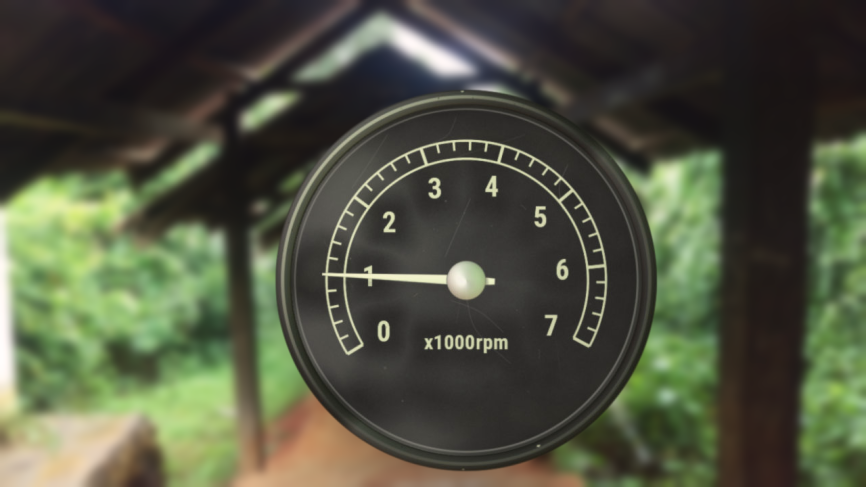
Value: 1000 rpm
